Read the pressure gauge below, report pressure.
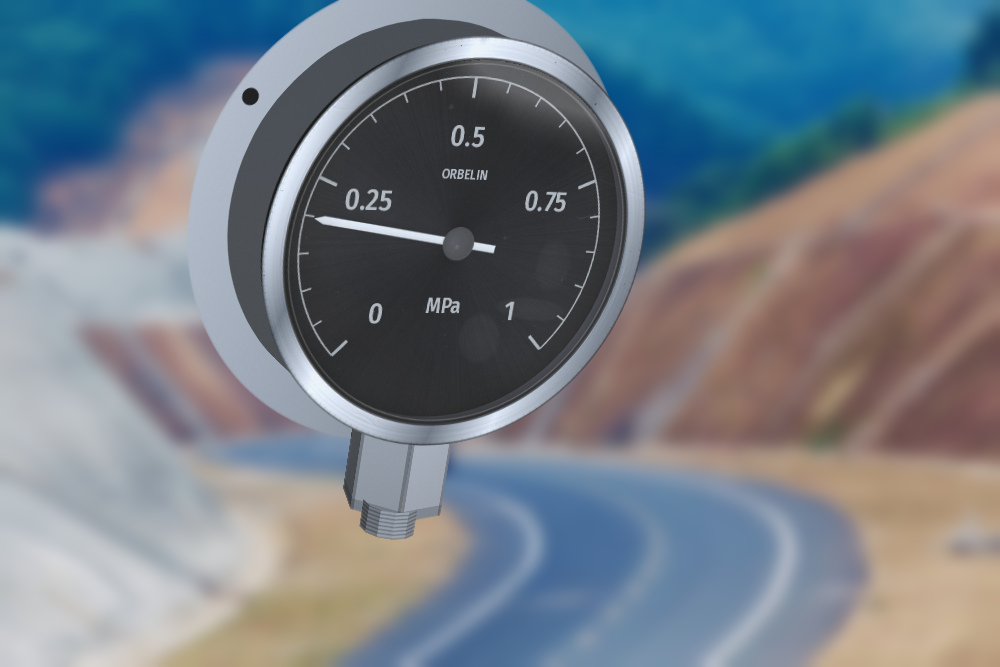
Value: 0.2 MPa
